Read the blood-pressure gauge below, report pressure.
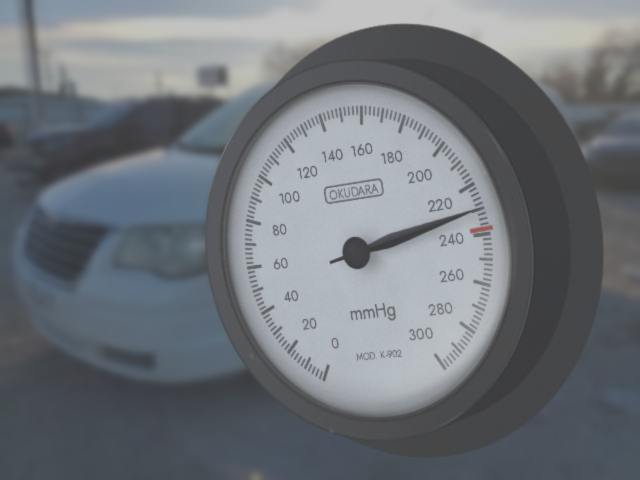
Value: 230 mmHg
